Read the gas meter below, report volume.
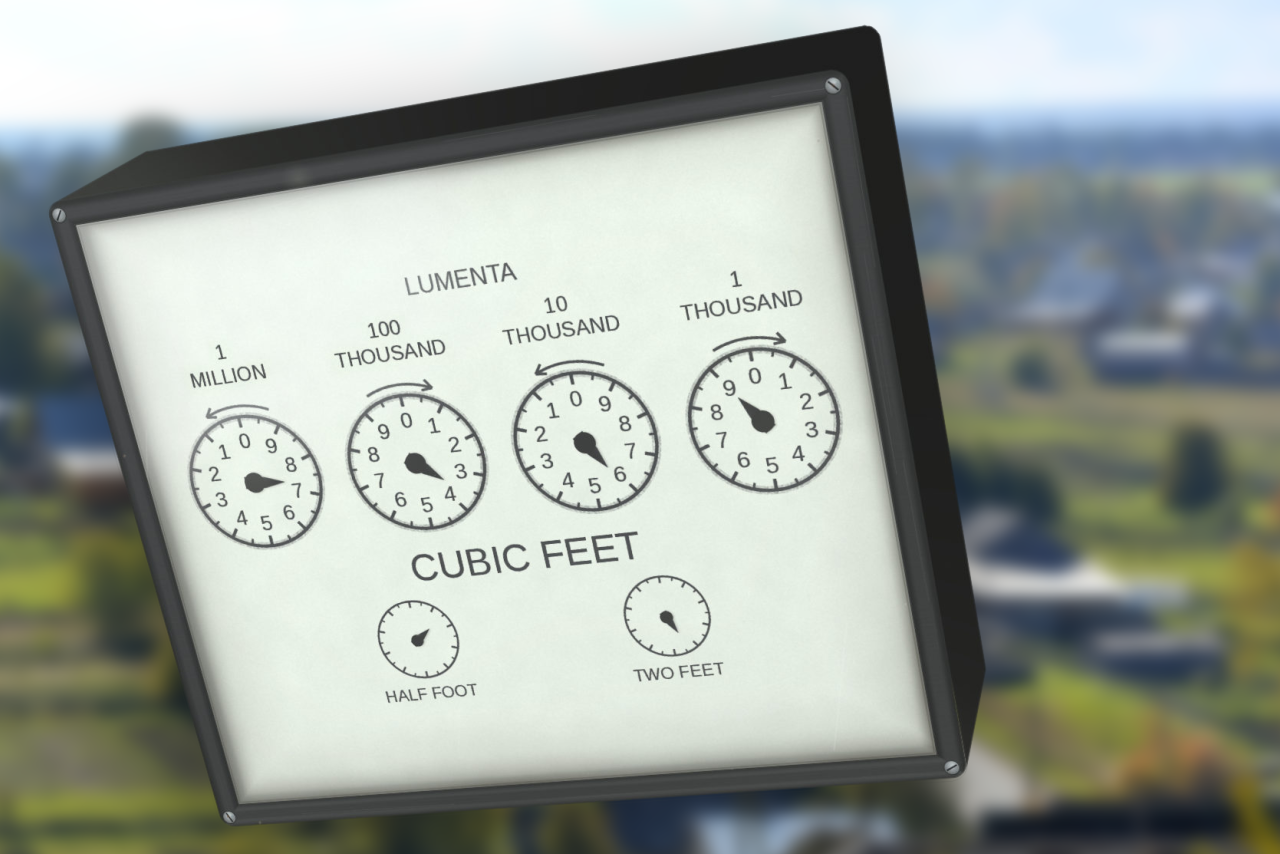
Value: 735900 ft³
